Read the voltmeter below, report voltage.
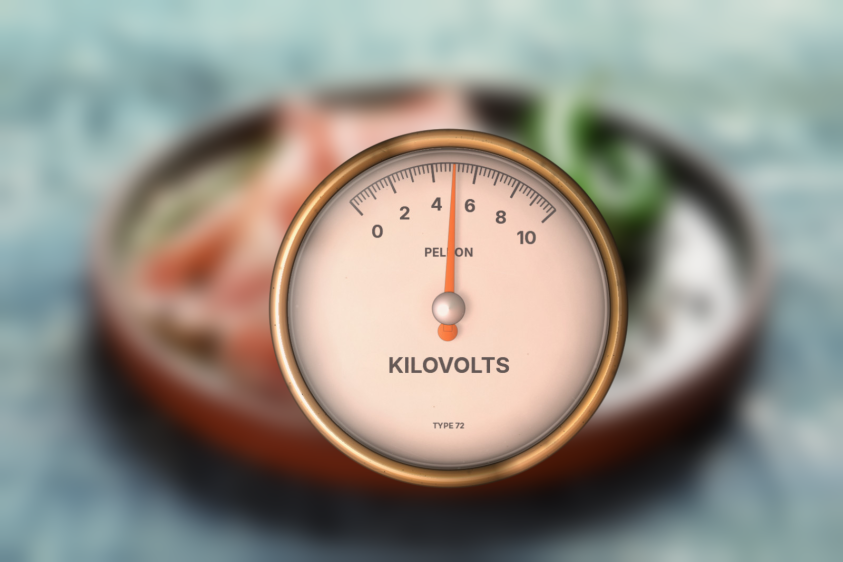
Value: 5 kV
